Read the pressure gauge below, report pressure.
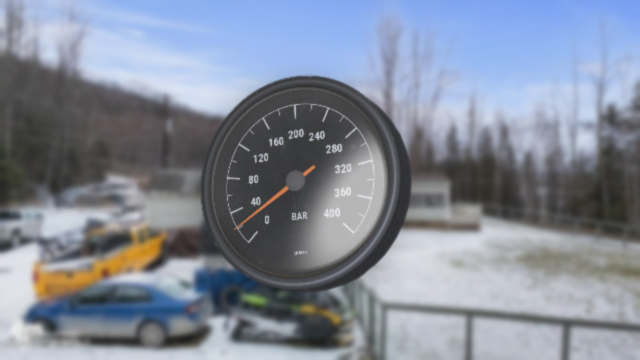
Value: 20 bar
